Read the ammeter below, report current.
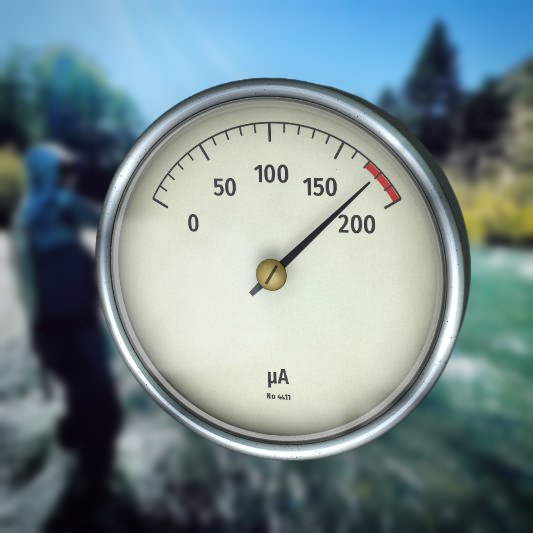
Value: 180 µA
